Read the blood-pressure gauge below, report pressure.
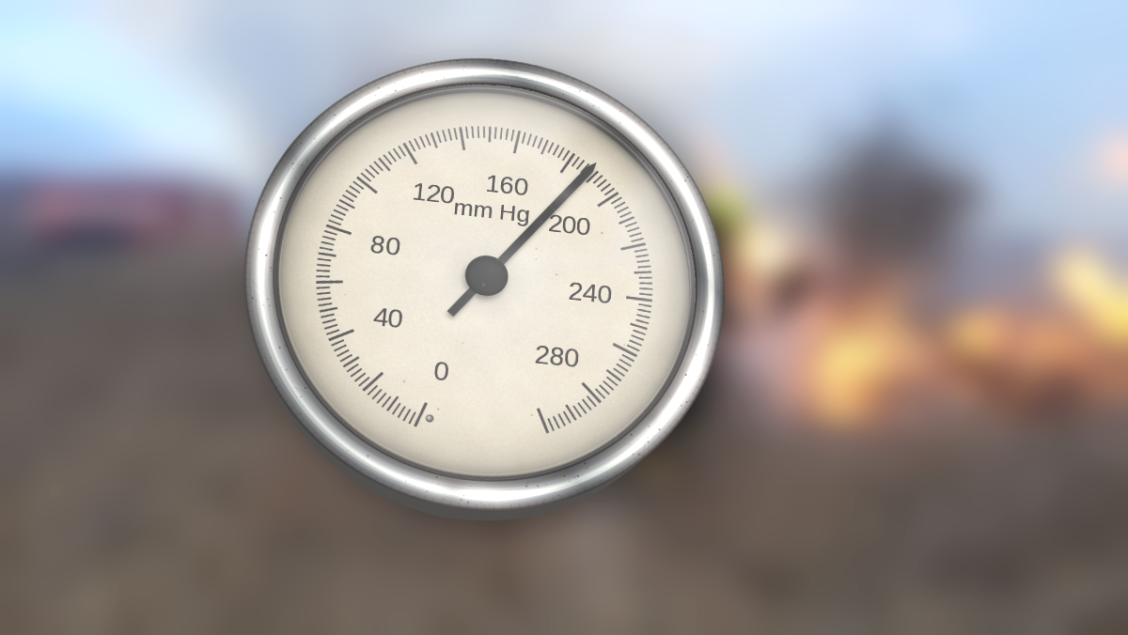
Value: 188 mmHg
